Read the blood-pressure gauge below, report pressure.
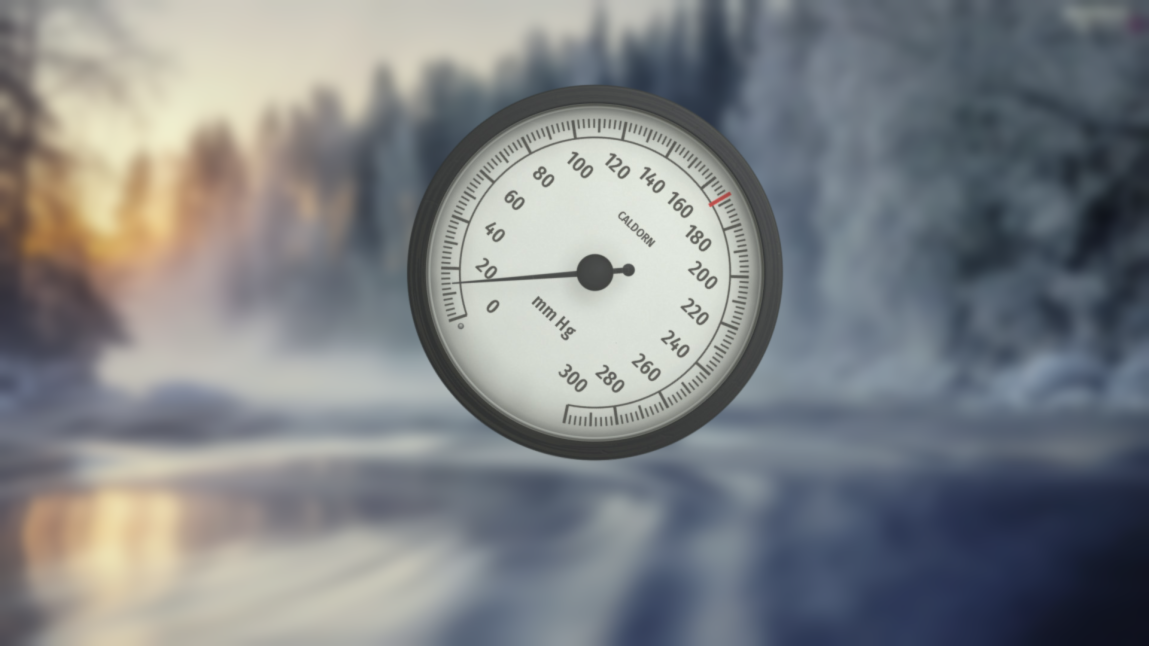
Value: 14 mmHg
